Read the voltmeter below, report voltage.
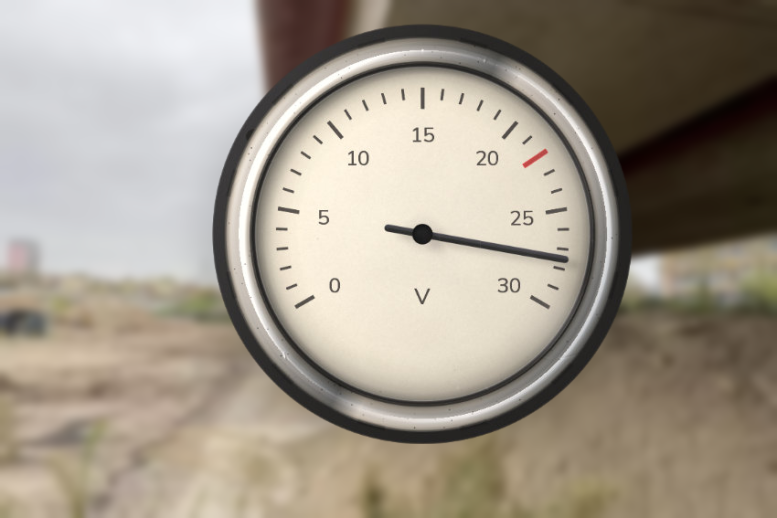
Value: 27.5 V
